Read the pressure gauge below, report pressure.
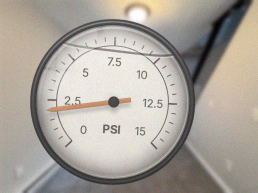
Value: 2 psi
